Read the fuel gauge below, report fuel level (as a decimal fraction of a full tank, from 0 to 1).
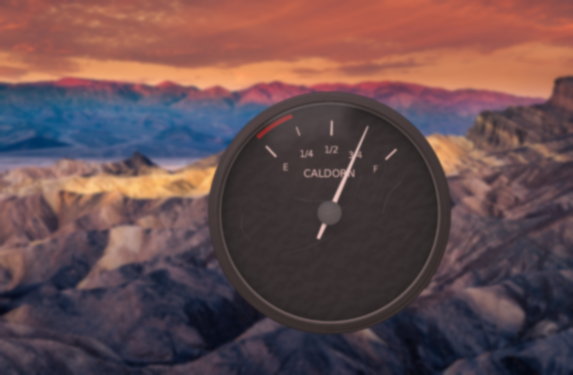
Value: 0.75
